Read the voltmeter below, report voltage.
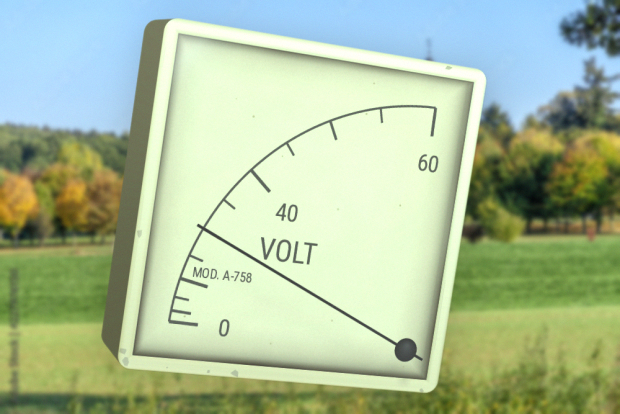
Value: 30 V
